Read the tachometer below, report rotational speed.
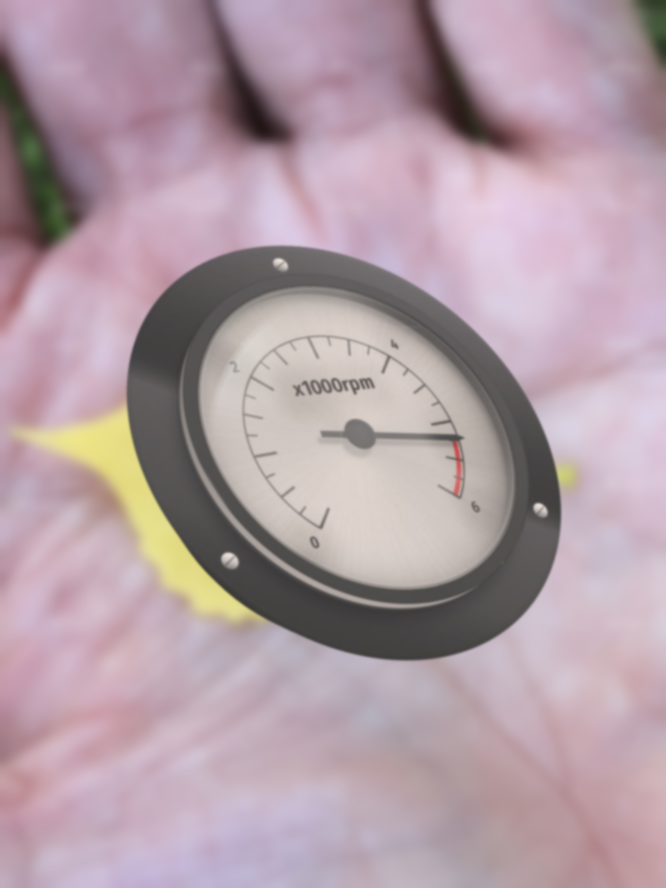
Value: 5250 rpm
